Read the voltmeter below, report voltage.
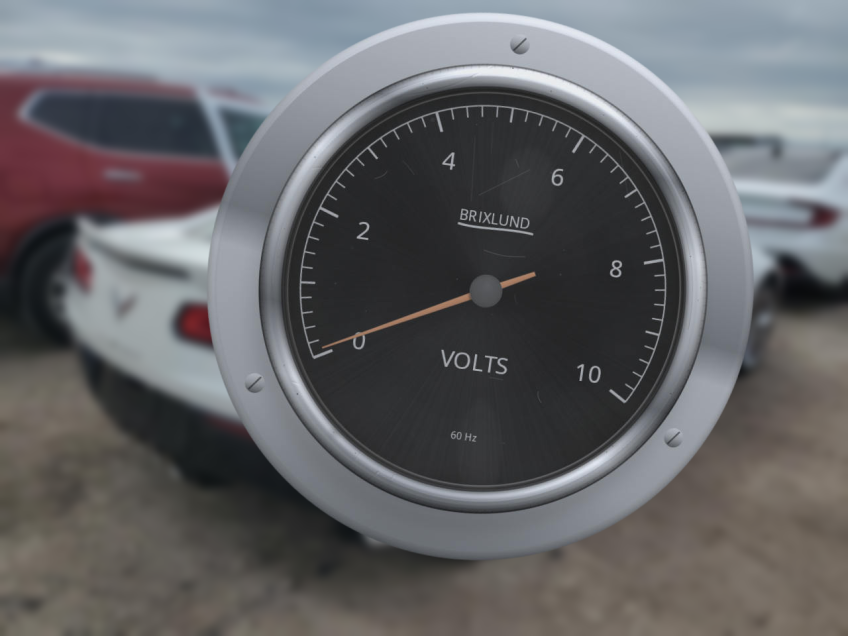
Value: 0.1 V
